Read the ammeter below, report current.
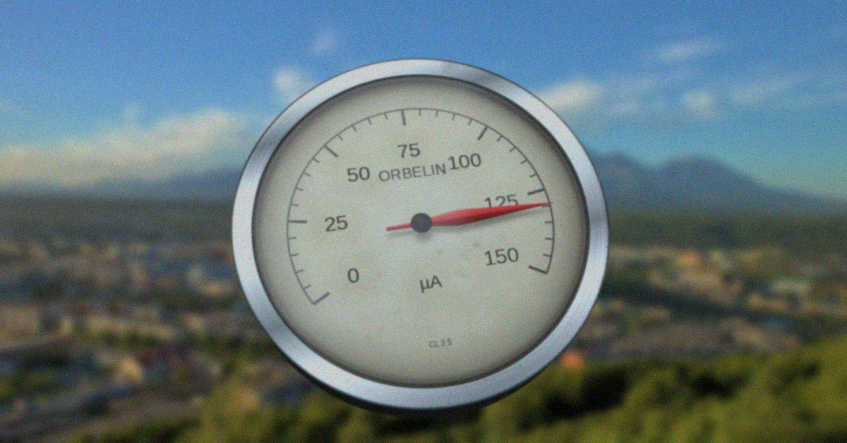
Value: 130 µA
